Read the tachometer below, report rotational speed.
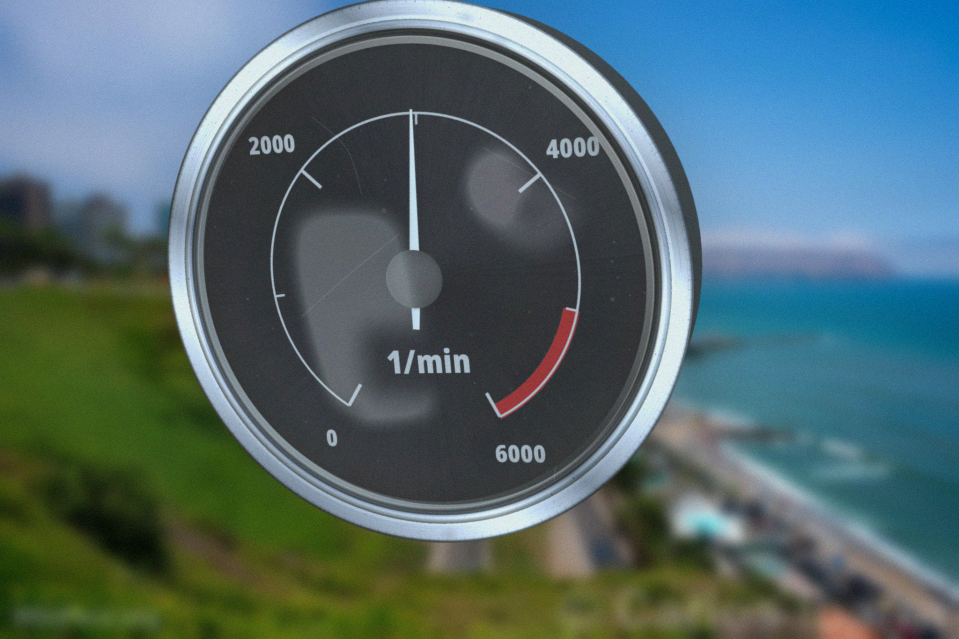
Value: 3000 rpm
